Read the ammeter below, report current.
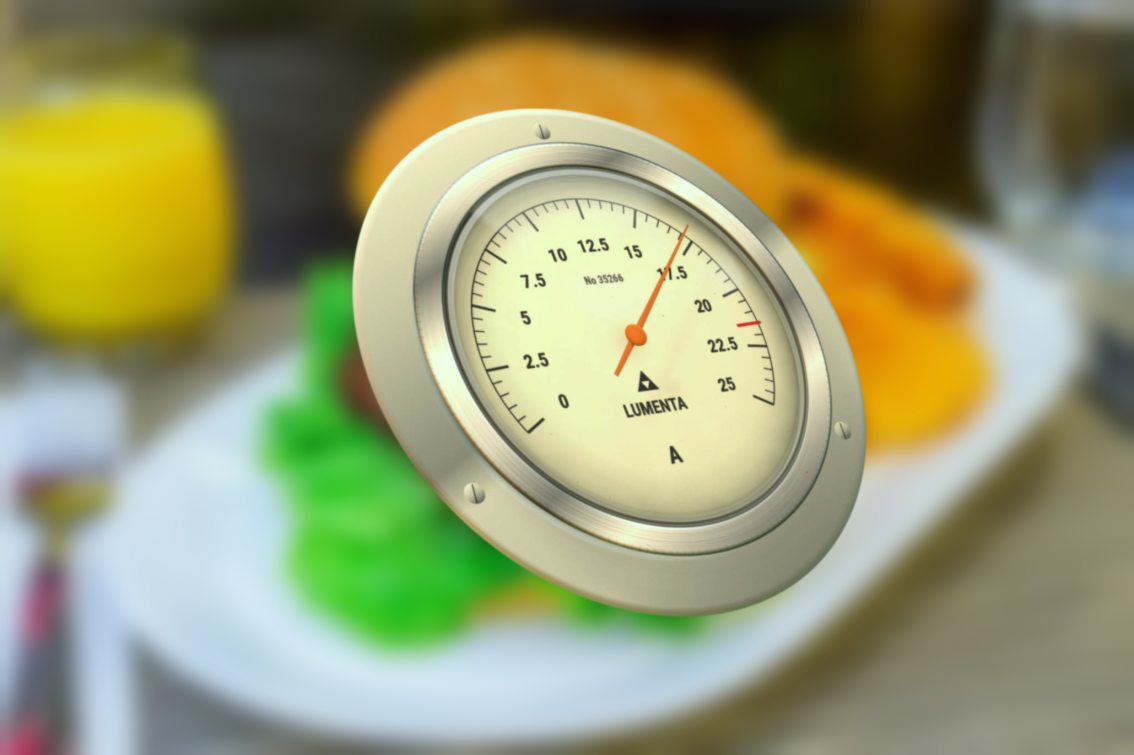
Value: 17 A
